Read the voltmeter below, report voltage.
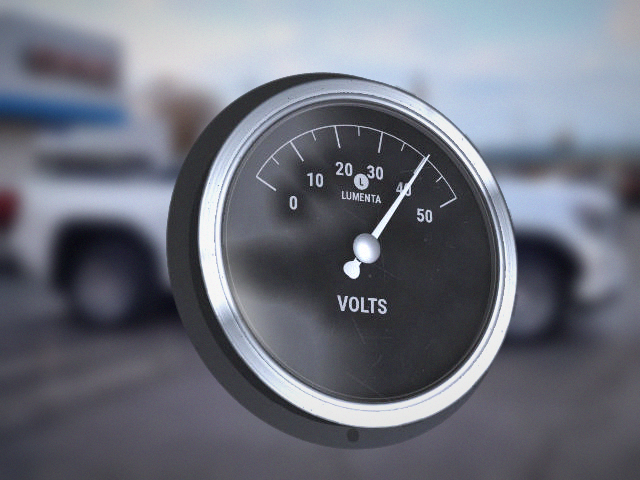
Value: 40 V
